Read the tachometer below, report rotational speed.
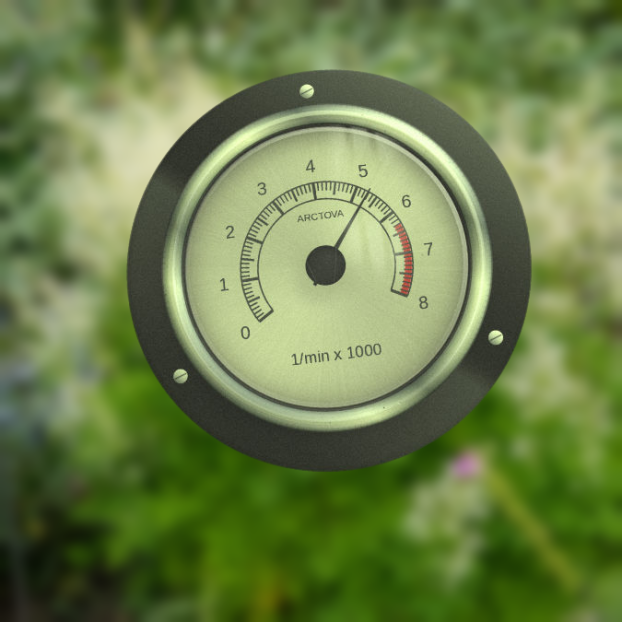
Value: 5300 rpm
